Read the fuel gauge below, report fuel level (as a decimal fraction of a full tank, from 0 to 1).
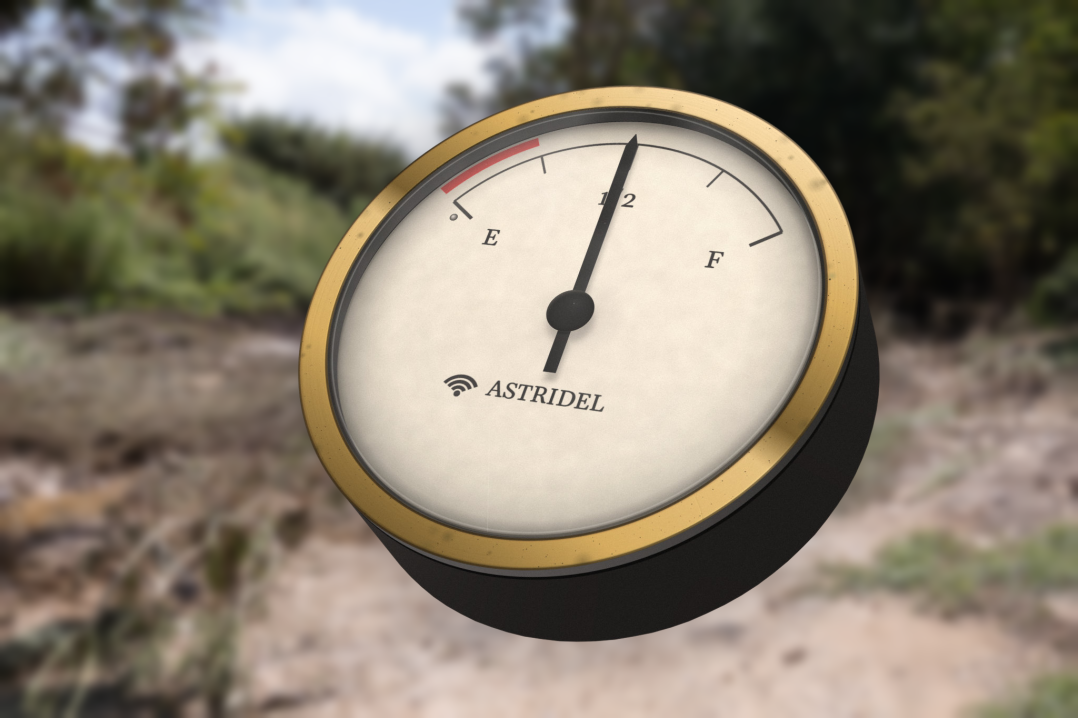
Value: 0.5
